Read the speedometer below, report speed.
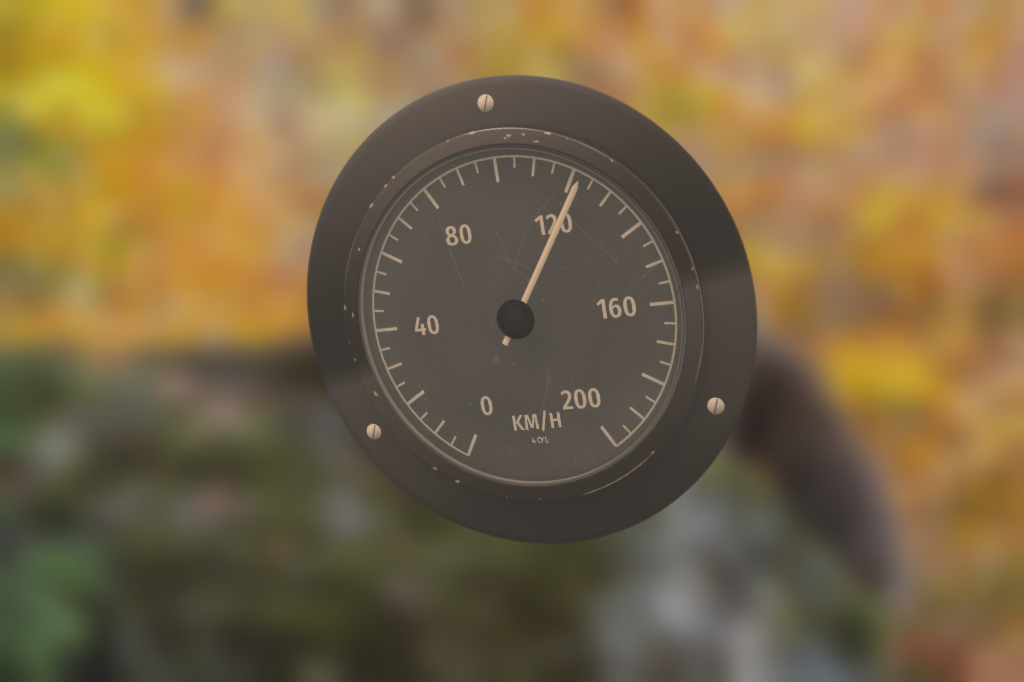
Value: 122.5 km/h
